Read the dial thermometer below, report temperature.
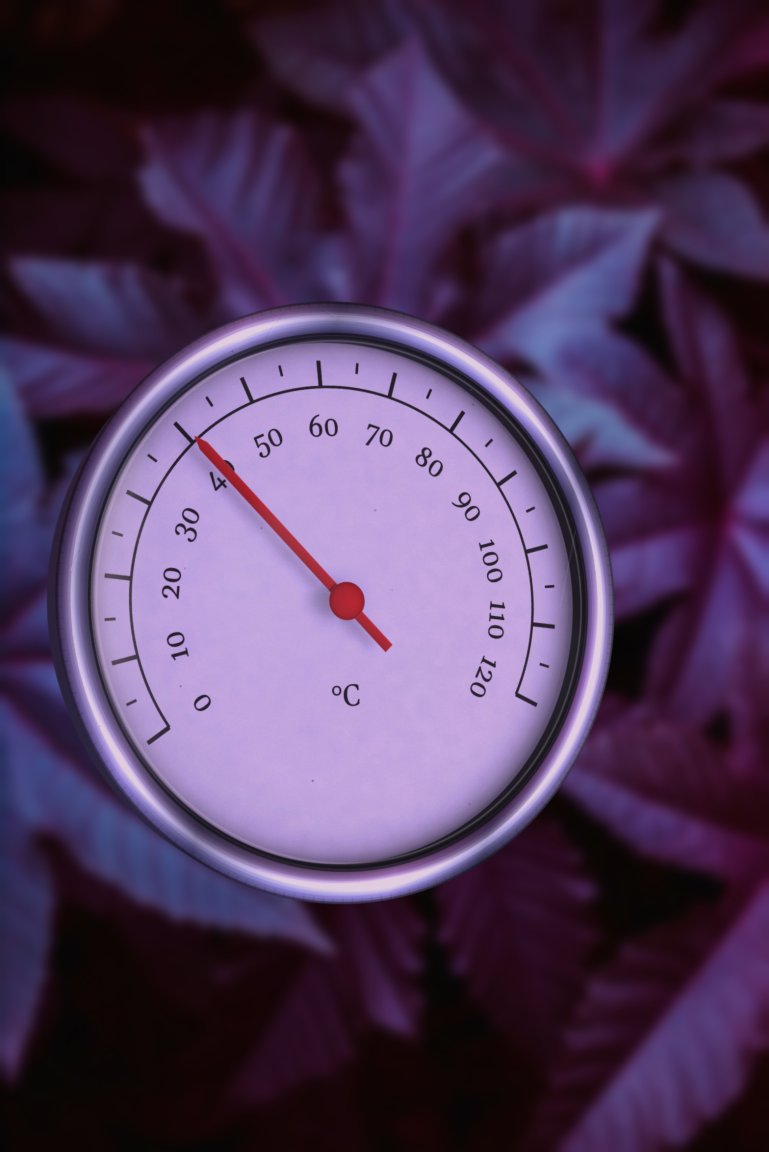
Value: 40 °C
